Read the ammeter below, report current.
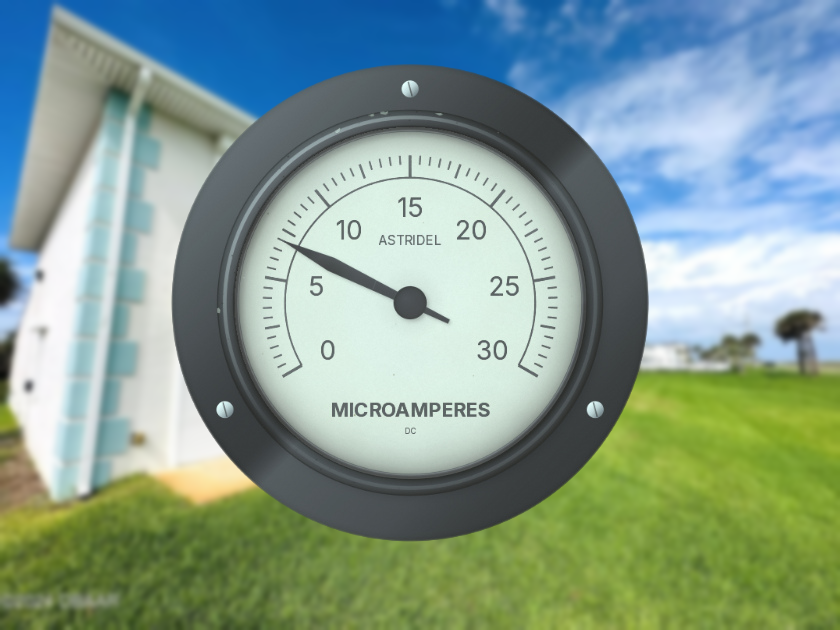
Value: 7 µA
